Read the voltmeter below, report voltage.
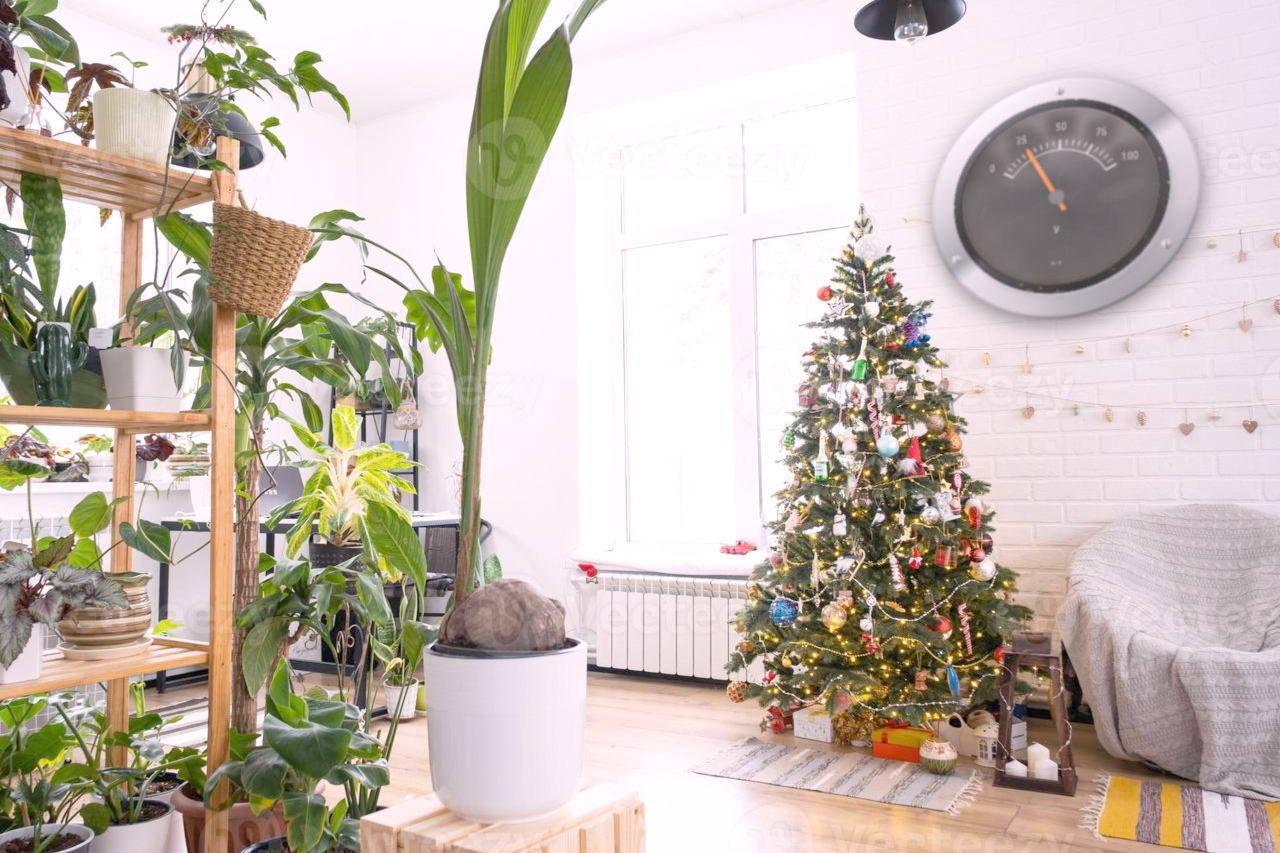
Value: 25 V
